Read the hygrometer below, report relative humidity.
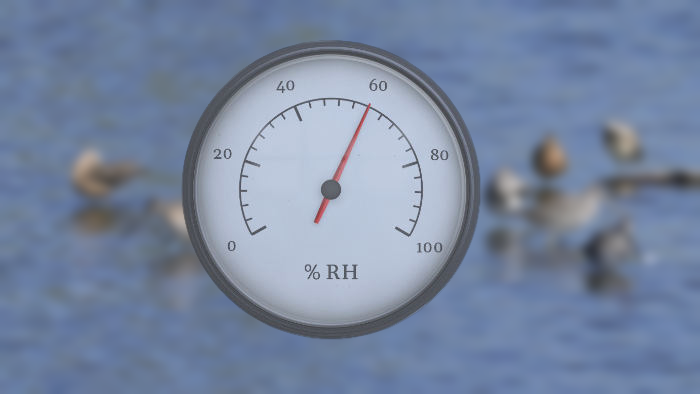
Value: 60 %
